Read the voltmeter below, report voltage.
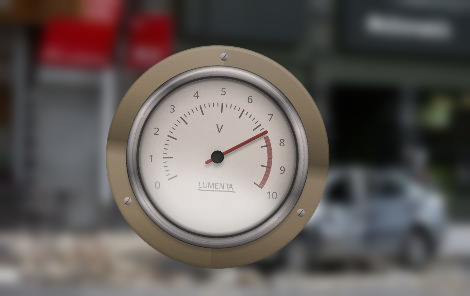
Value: 7.4 V
